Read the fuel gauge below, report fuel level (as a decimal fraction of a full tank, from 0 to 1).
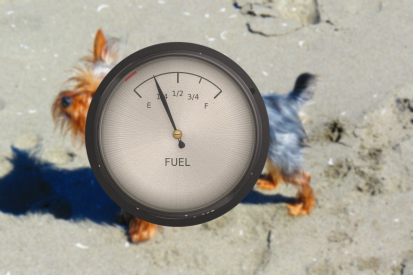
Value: 0.25
